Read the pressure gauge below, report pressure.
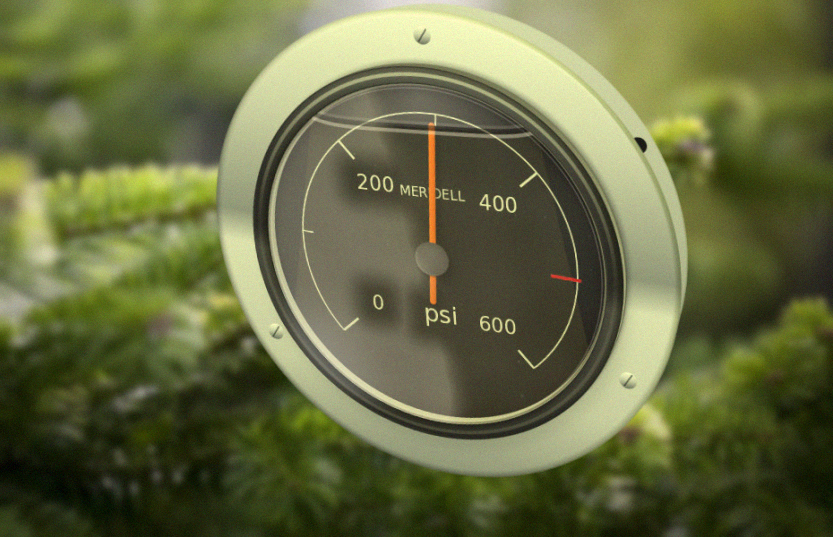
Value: 300 psi
